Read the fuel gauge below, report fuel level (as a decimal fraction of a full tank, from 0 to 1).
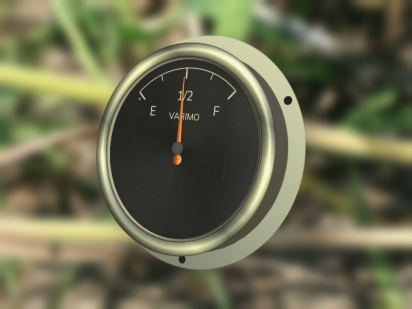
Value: 0.5
